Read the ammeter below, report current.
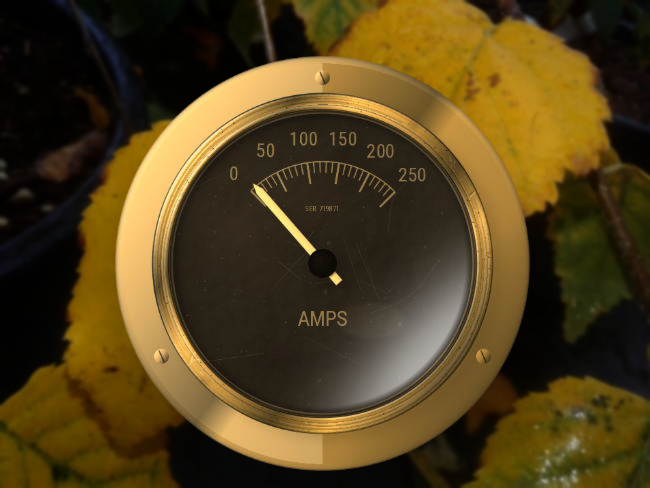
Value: 10 A
